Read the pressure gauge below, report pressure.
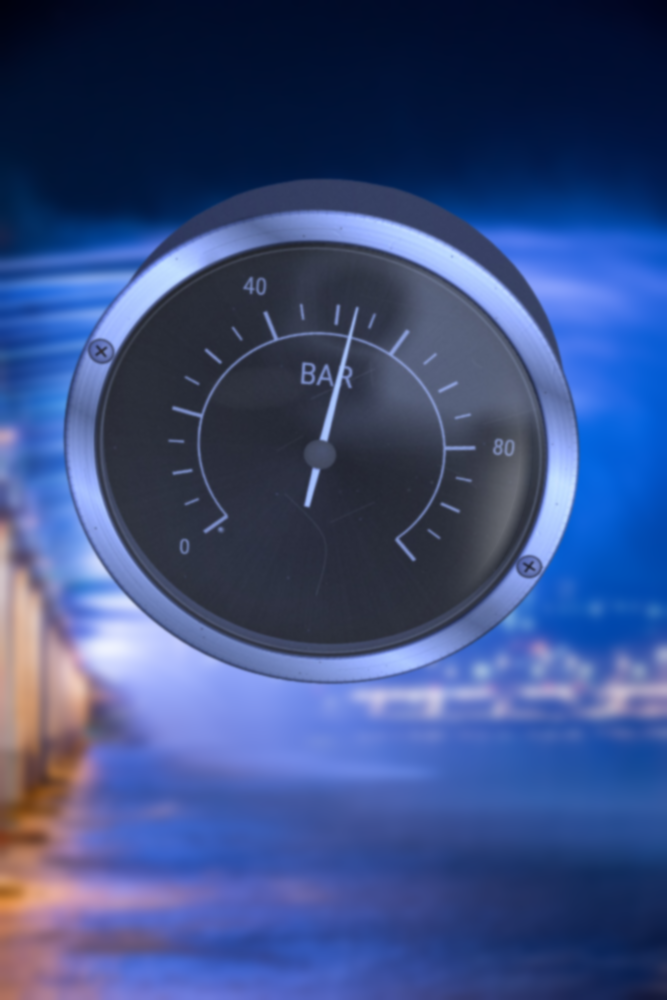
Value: 52.5 bar
